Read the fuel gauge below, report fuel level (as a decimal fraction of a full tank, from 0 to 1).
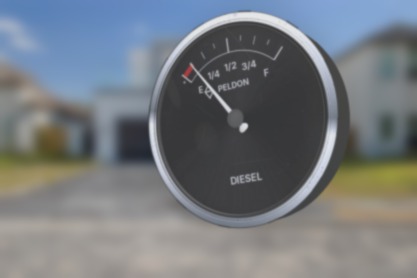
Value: 0.125
